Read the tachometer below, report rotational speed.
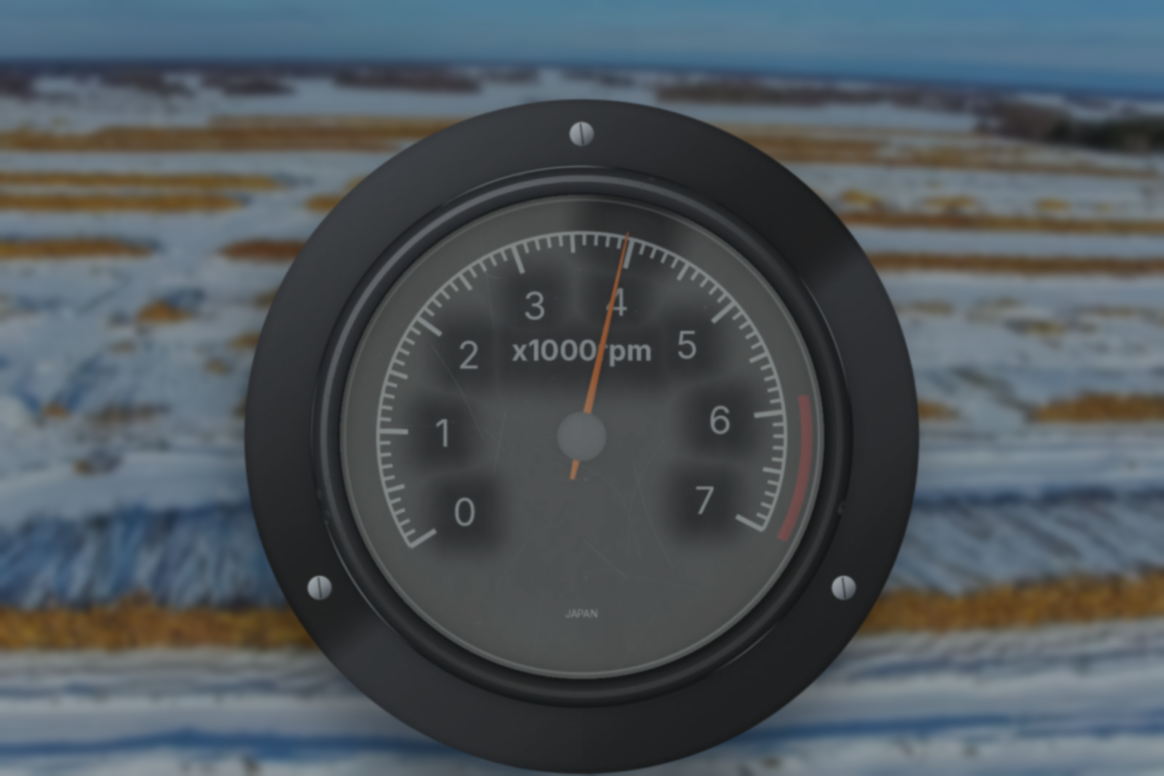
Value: 3950 rpm
